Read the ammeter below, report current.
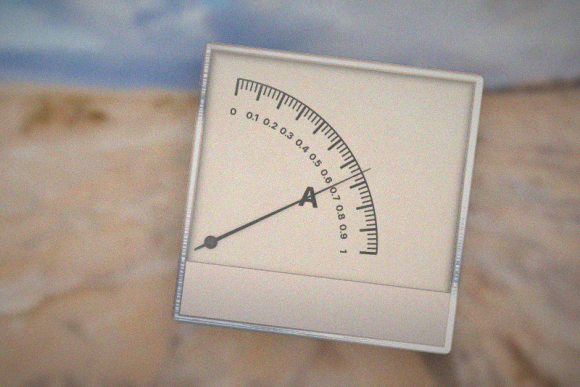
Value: 0.66 A
